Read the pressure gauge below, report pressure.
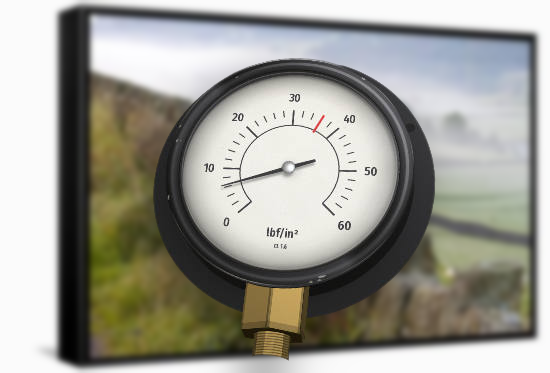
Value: 6 psi
